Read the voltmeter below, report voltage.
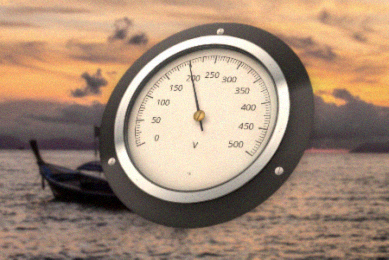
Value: 200 V
